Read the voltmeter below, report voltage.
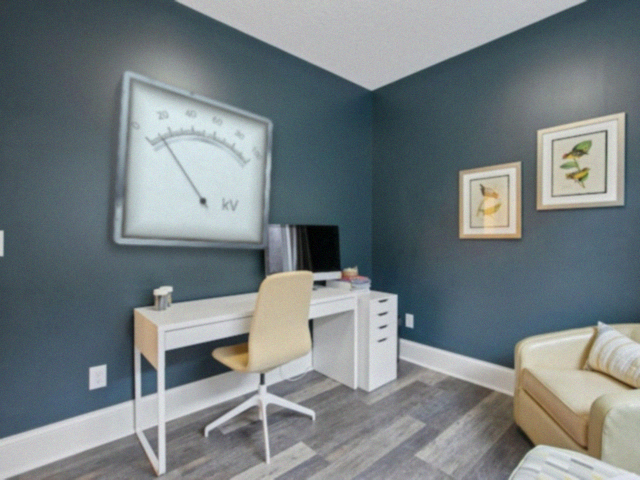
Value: 10 kV
